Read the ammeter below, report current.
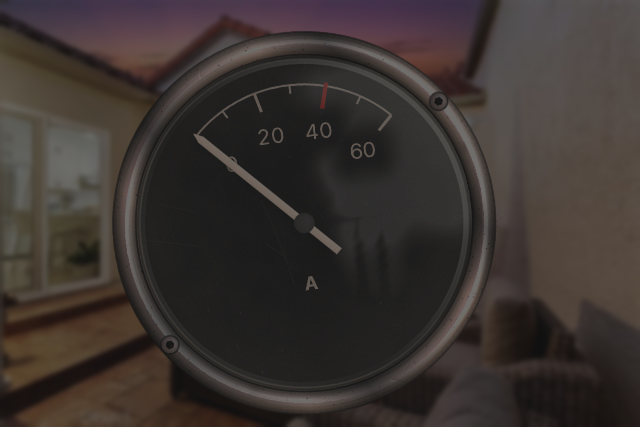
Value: 0 A
